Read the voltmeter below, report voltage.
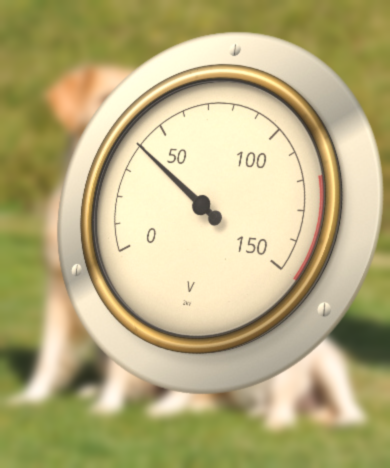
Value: 40 V
